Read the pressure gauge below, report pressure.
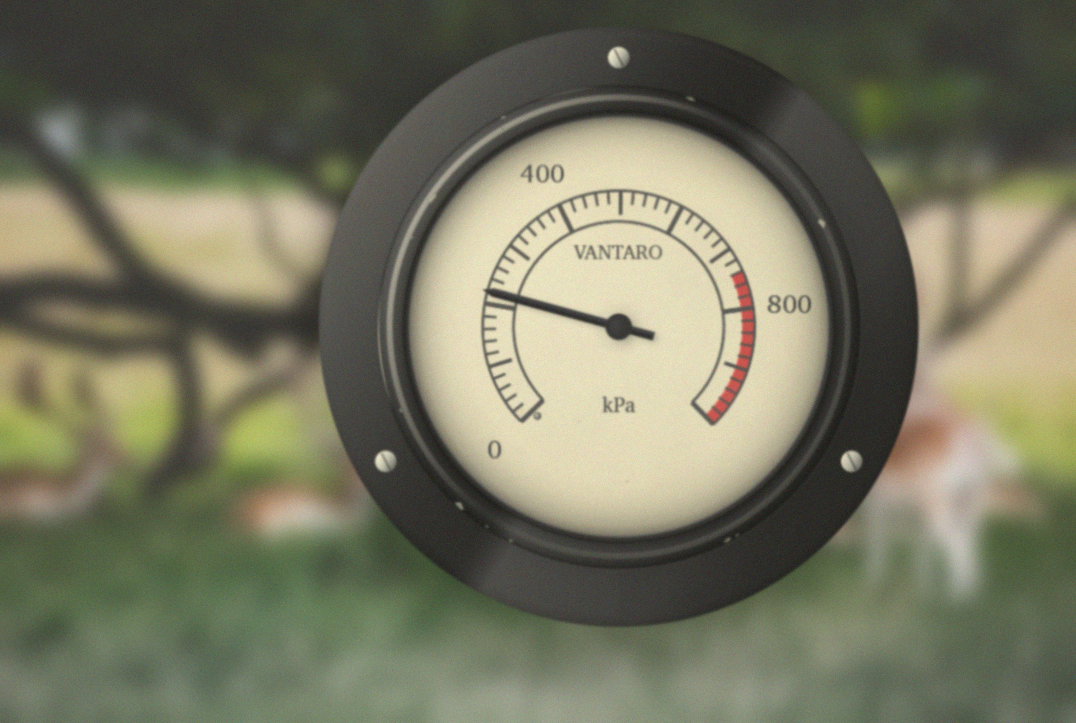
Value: 220 kPa
